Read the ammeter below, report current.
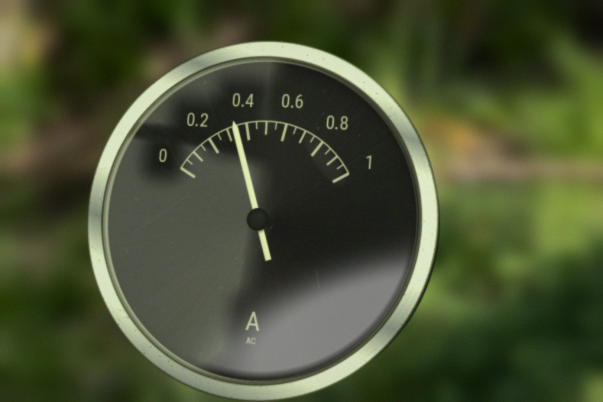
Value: 0.35 A
